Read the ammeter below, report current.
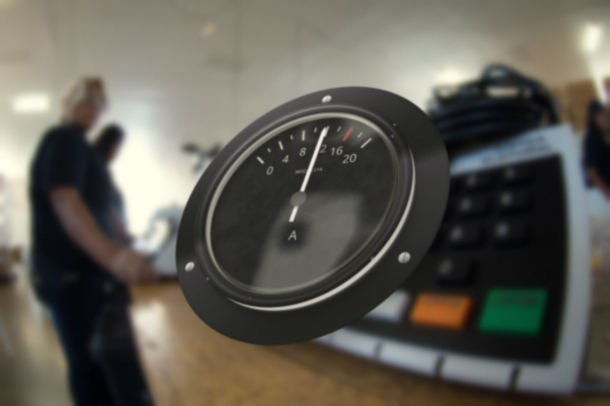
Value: 12 A
